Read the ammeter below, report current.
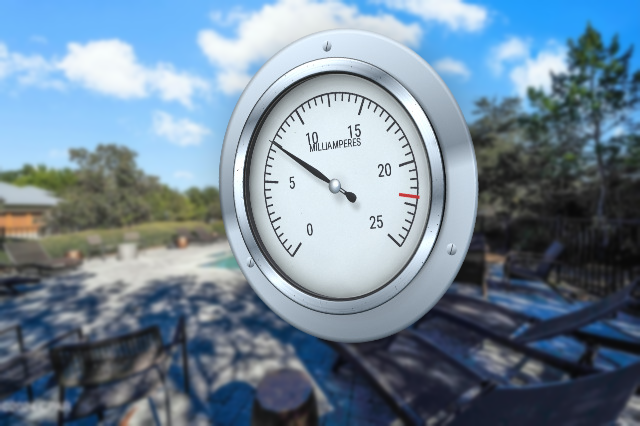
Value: 7.5 mA
